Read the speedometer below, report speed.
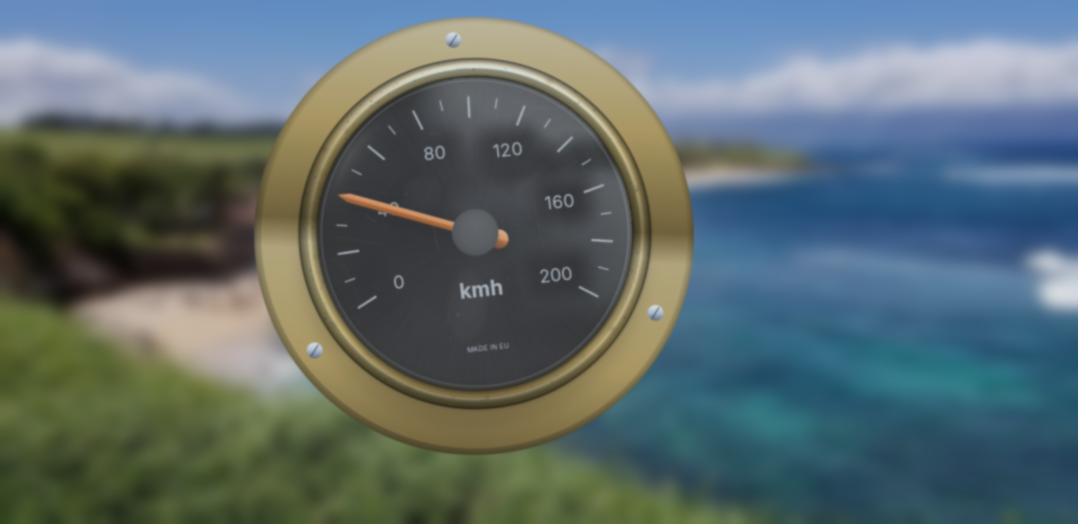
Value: 40 km/h
